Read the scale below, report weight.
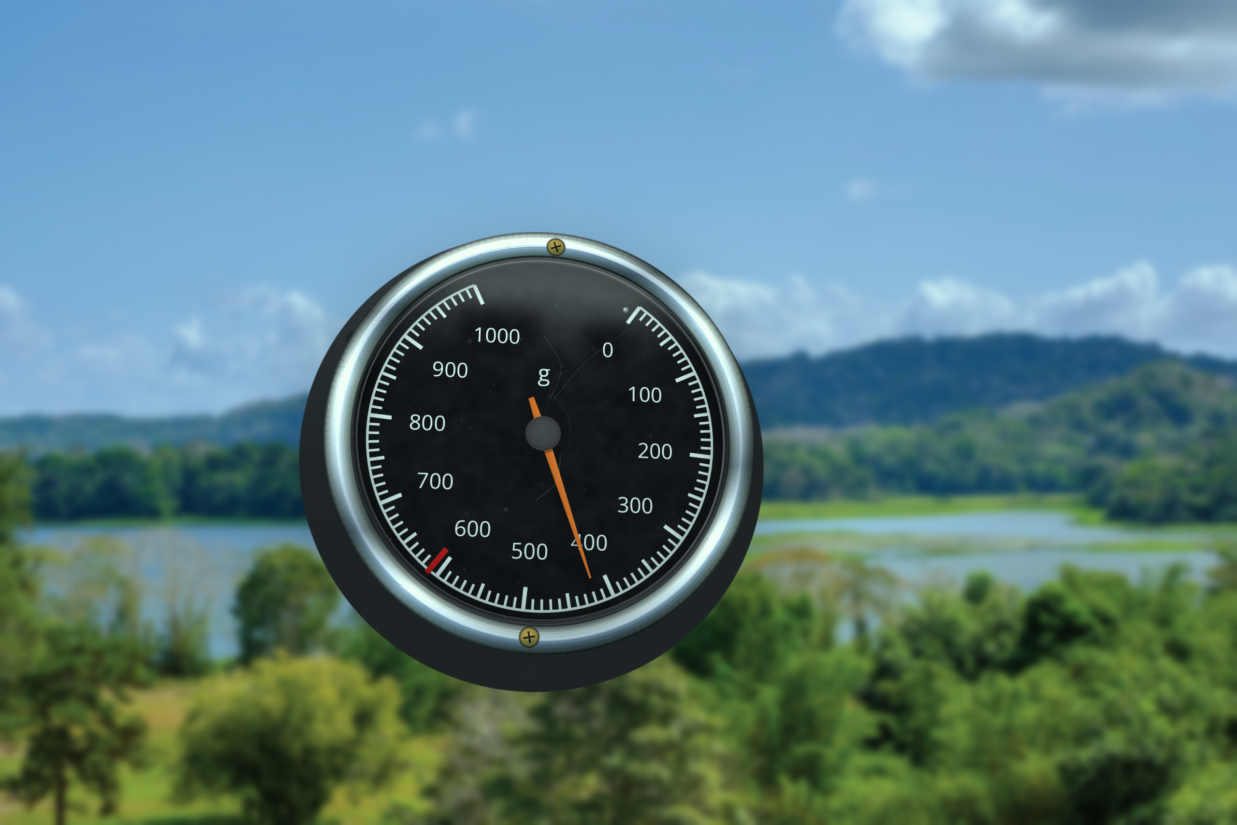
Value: 420 g
